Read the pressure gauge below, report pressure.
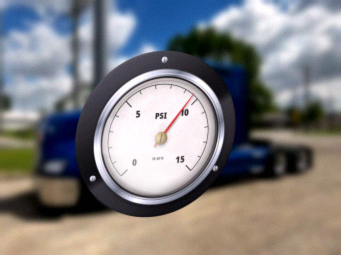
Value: 9.5 psi
